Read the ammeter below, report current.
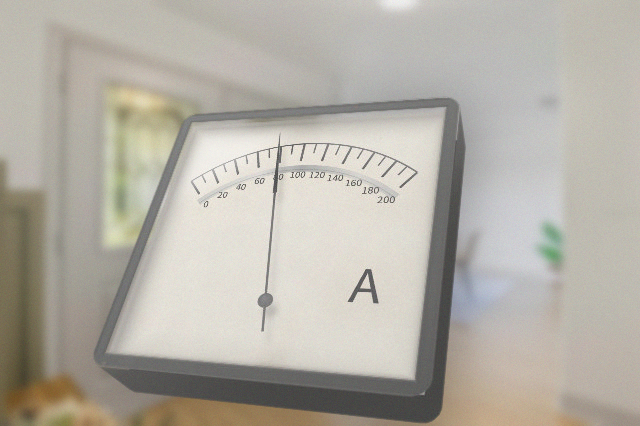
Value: 80 A
